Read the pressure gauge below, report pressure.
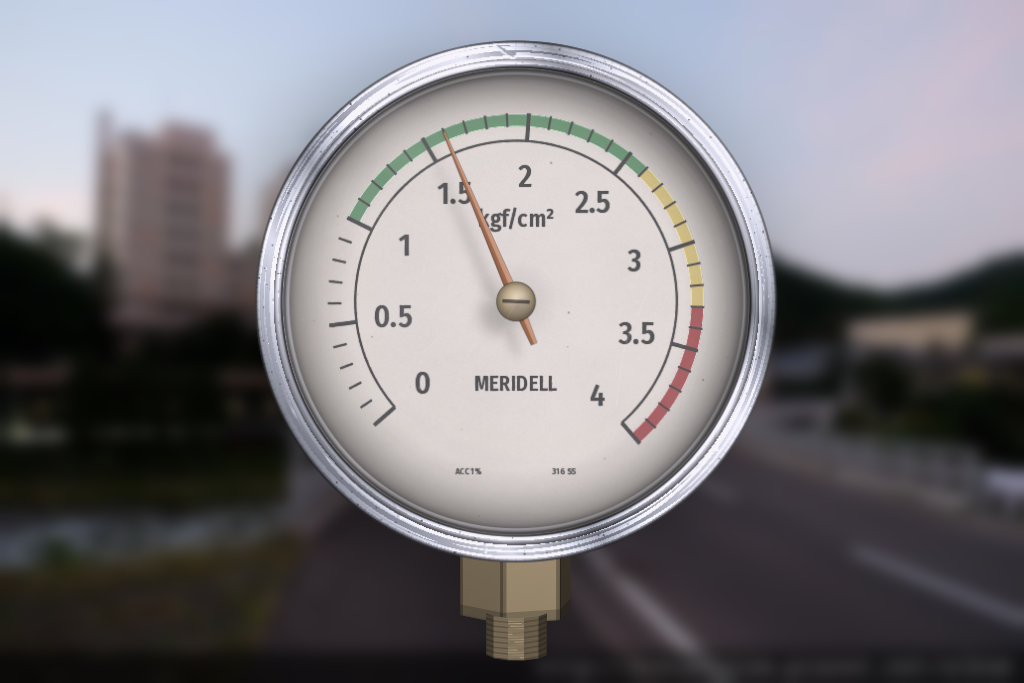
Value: 1.6 kg/cm²
